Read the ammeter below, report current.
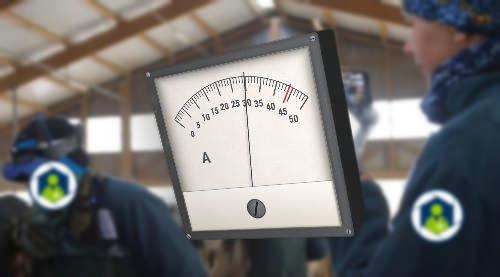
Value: 30 A
